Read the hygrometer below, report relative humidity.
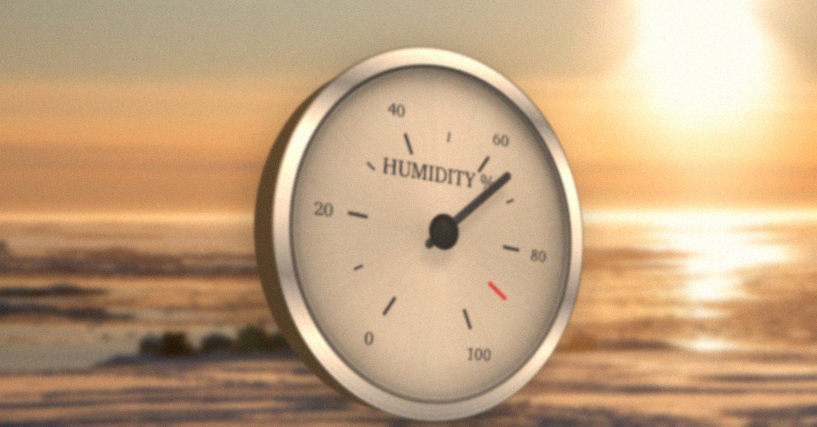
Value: 65 %
